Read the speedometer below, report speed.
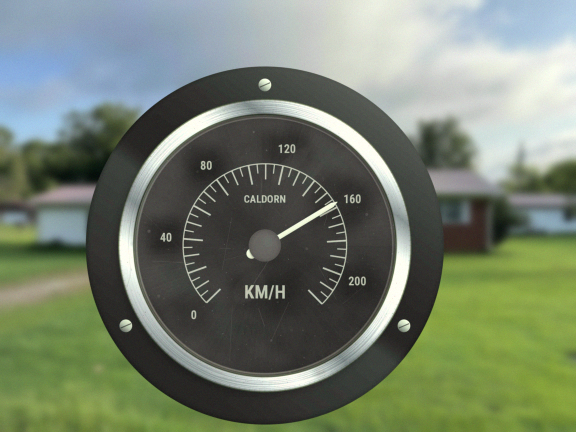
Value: 157.5 km/h
